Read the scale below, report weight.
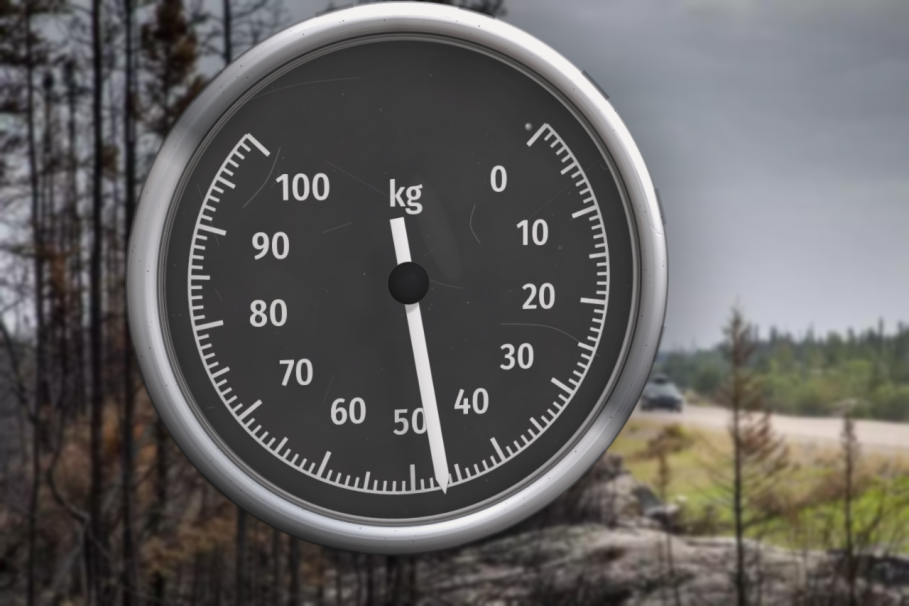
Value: 47 kg
